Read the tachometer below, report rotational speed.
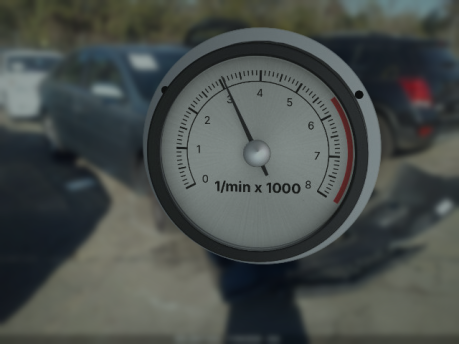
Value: 3100 rpm
